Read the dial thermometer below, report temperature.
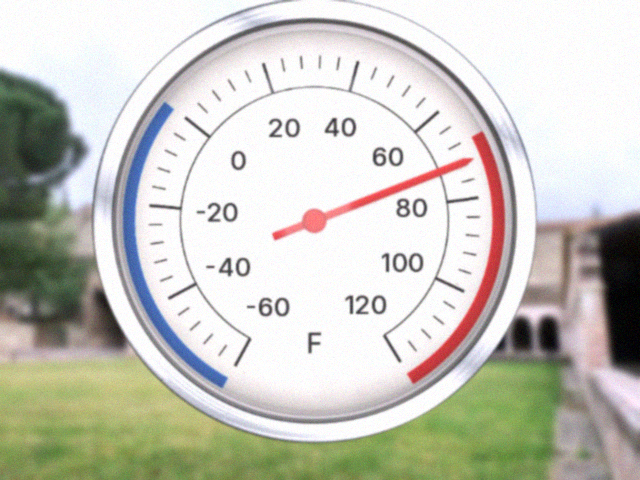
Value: 72 °F
